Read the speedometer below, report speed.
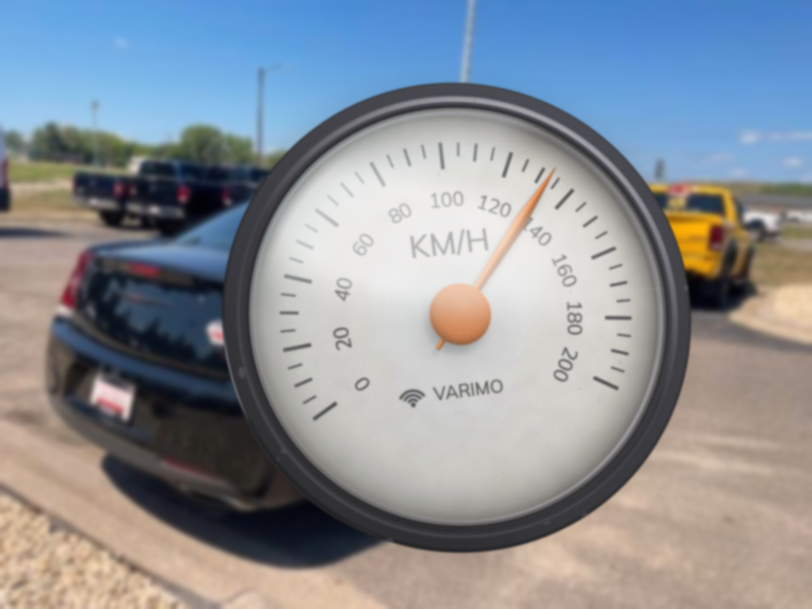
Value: 132.5 km/h
